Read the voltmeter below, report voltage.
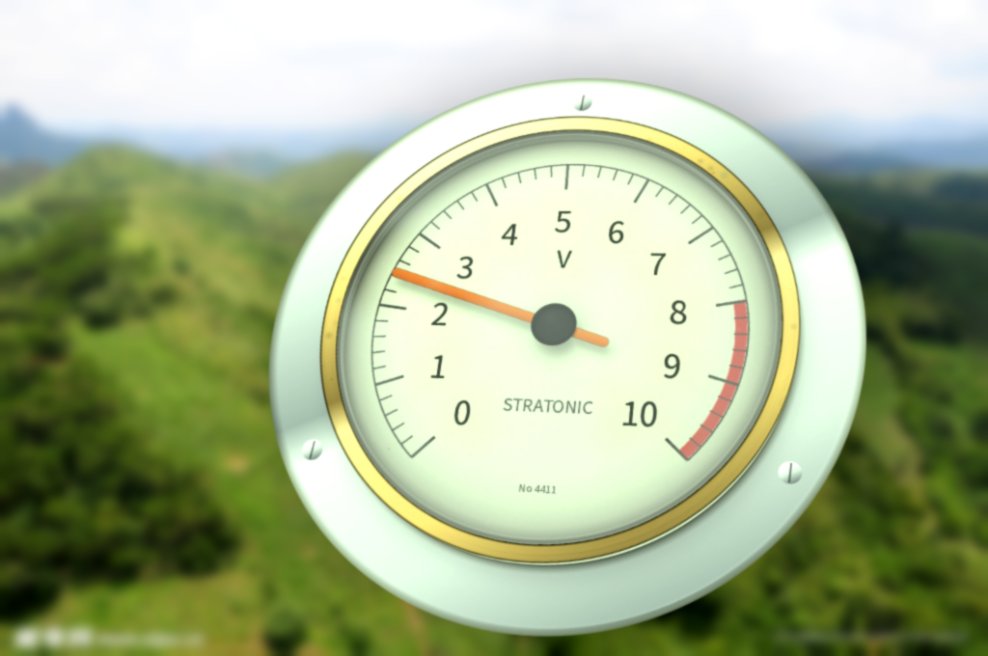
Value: 2.4 V
